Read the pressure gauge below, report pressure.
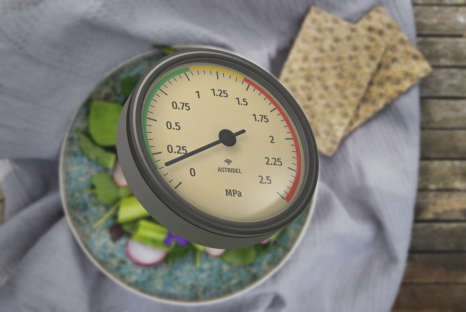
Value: 0.15 MPa
